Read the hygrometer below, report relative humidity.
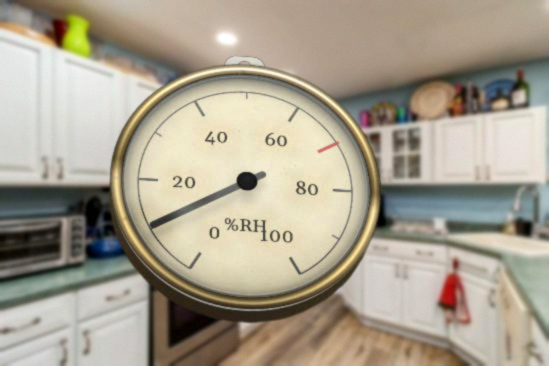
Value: 10 %
